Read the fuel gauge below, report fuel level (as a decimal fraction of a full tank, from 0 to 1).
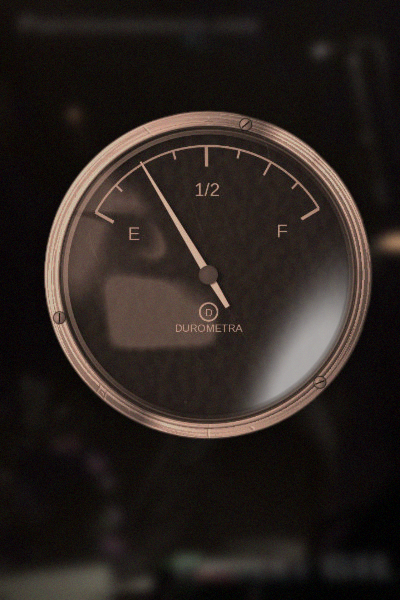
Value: 0.25
